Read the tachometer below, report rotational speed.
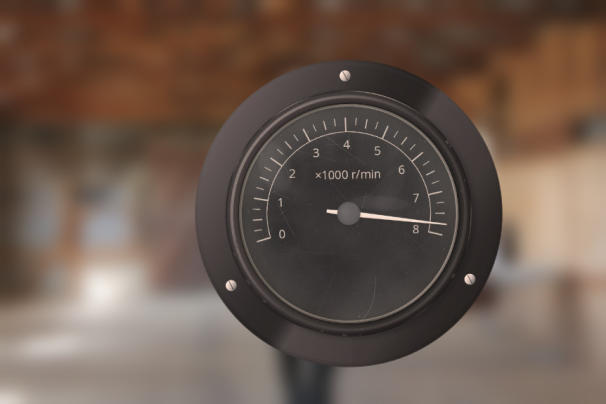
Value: 7750 rpm
